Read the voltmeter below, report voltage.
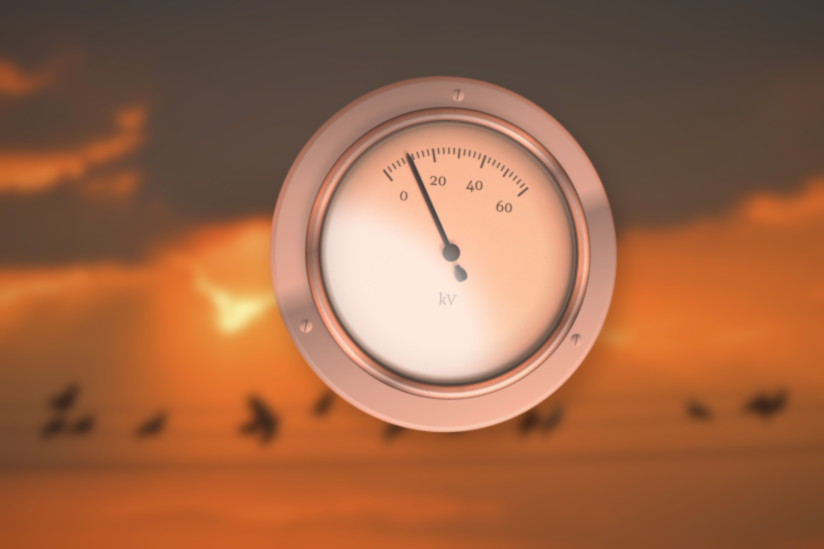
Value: 10 kV
